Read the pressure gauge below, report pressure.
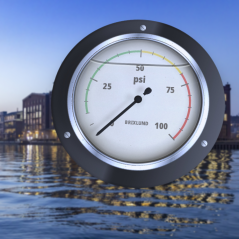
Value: 0 psi
